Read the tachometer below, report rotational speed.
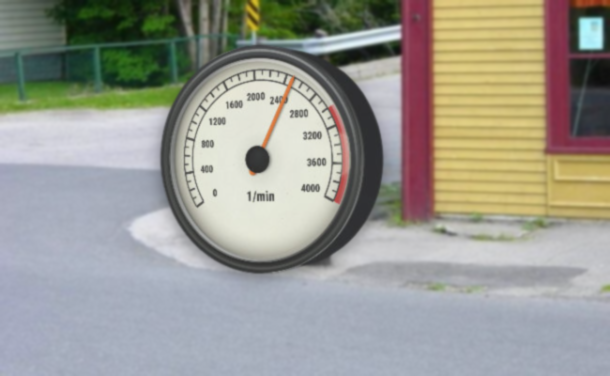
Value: 2500 rpm
